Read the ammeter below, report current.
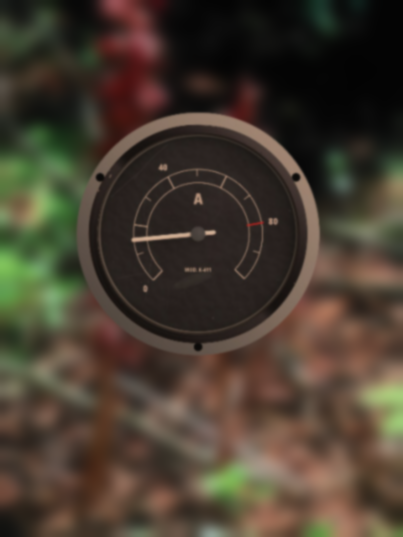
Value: 15 A
